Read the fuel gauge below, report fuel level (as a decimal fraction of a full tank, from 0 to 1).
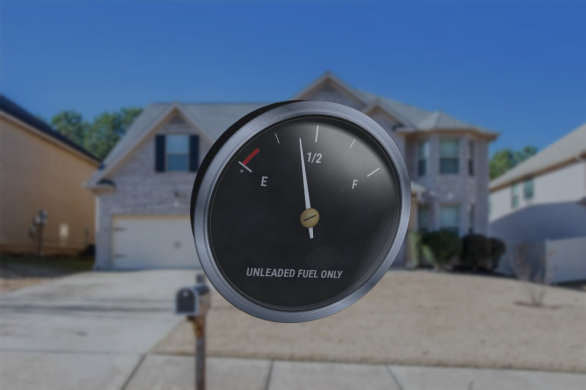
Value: 0.375
